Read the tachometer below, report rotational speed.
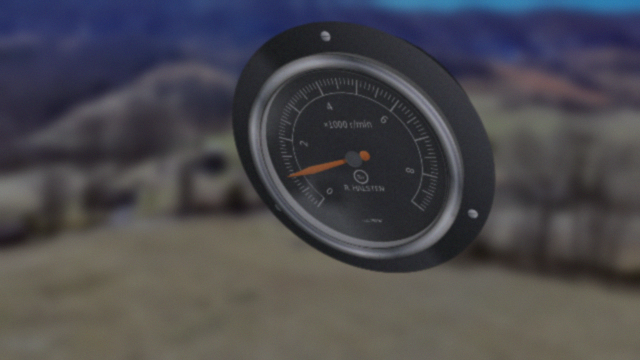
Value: 1000 rpm
